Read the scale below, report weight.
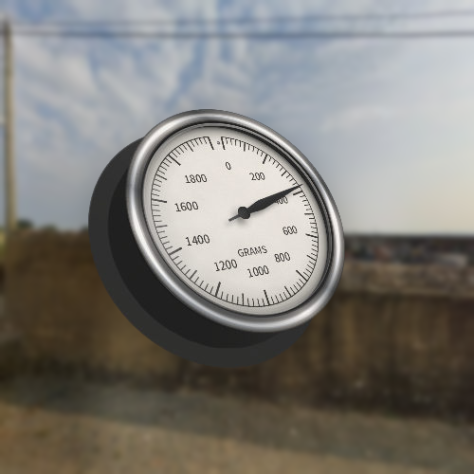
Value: 380 g
